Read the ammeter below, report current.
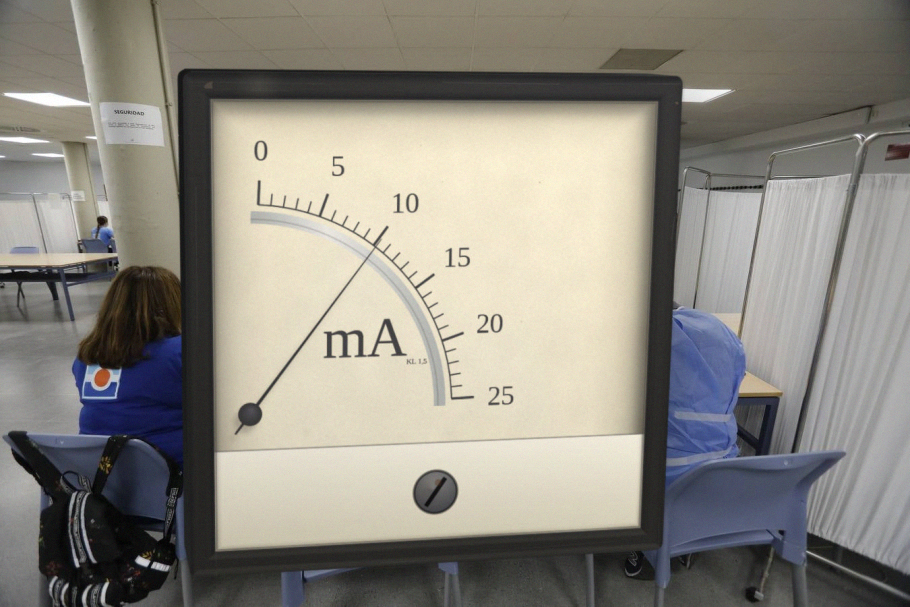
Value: 10 mA
